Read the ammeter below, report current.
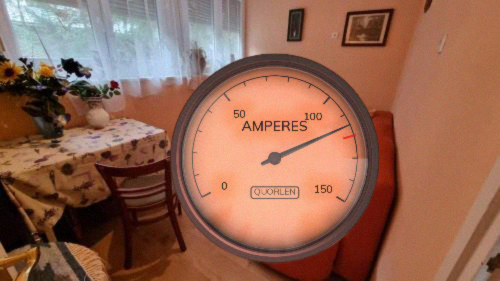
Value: 115 A
